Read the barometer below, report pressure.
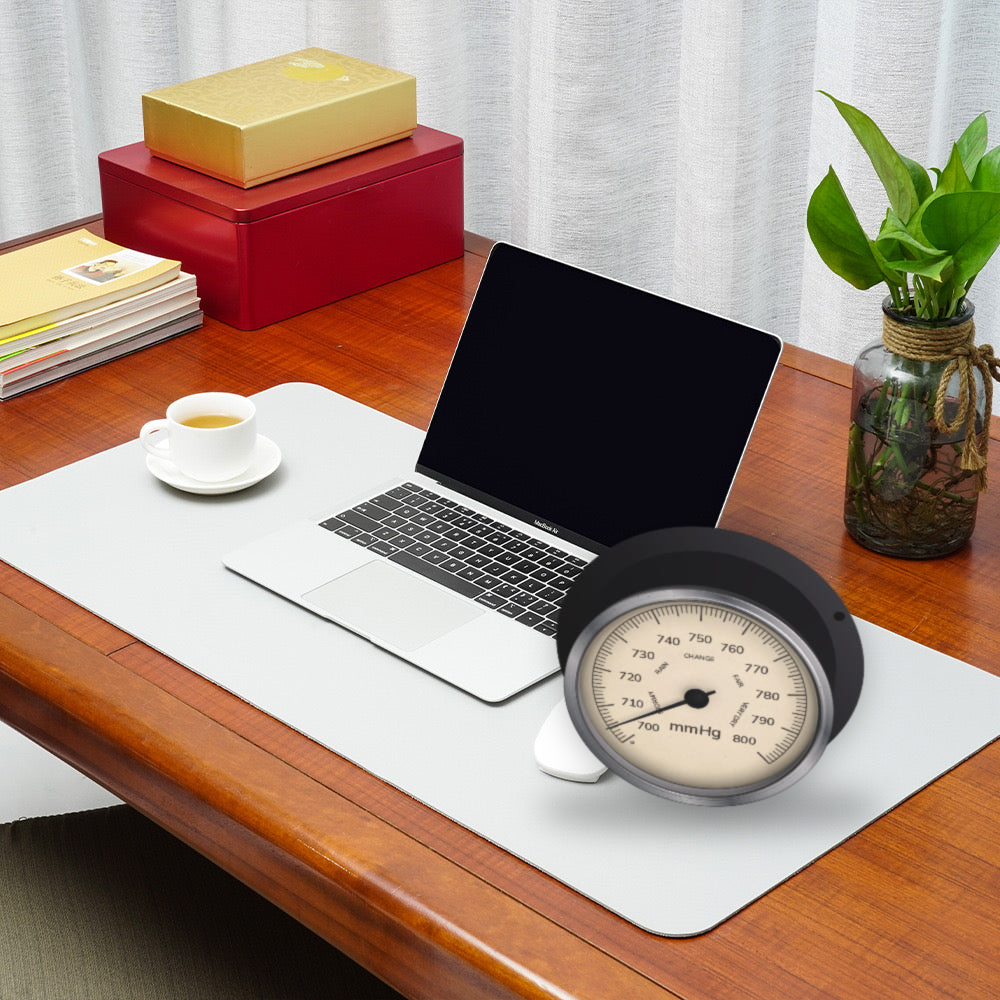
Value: 705 mmHg
